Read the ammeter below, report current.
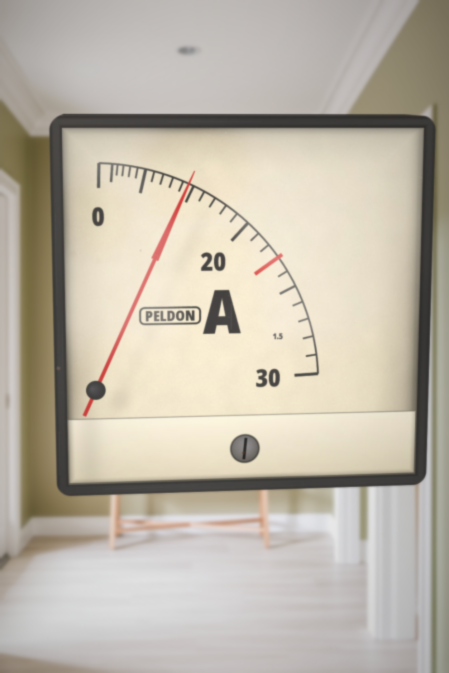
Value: 14.5 A
